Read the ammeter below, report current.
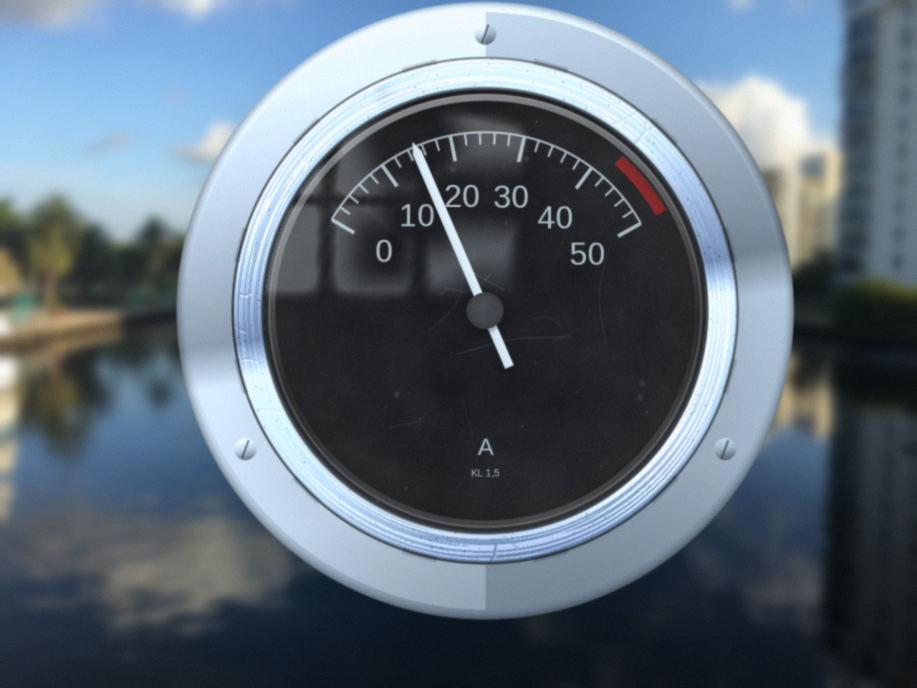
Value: 15 A
